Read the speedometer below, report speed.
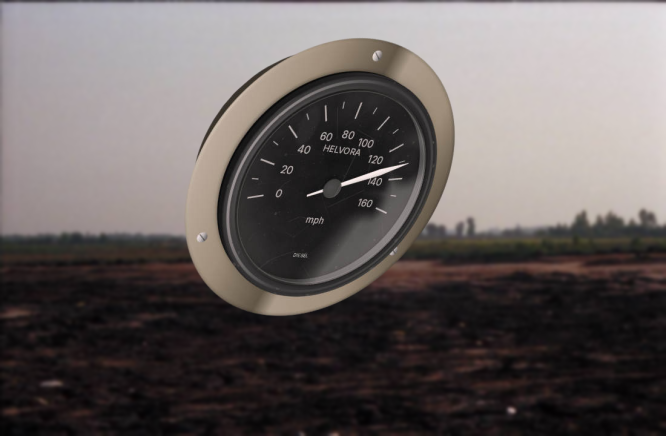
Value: 130 mph
